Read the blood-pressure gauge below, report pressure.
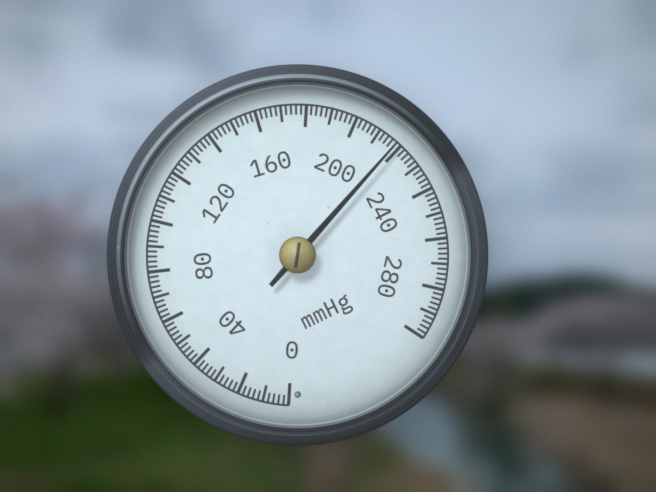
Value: 218 mmHg
